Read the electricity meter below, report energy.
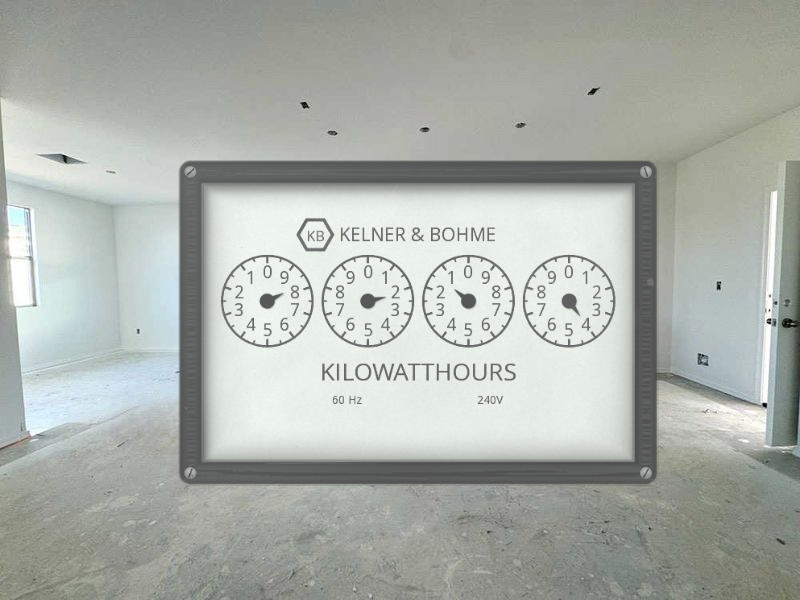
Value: 8214 kWh
